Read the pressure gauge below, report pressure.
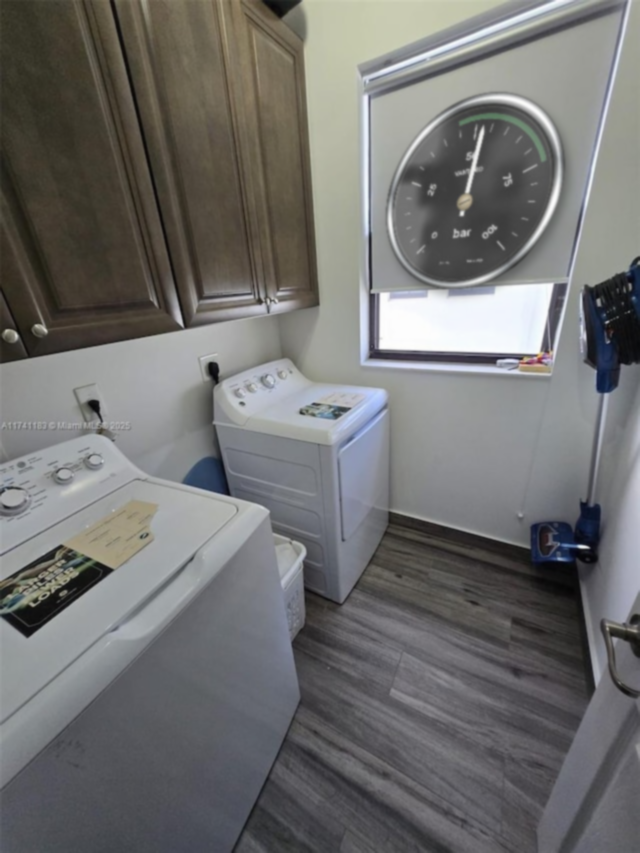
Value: 52.5 bar
